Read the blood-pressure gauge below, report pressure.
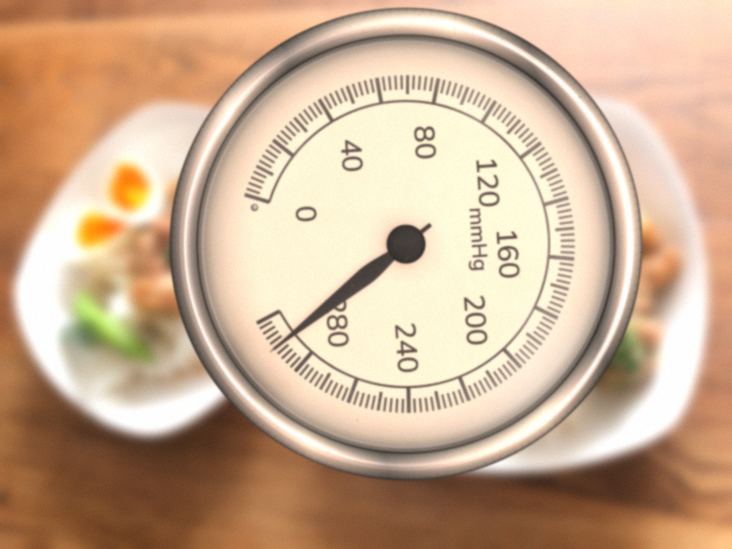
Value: 290 mmHg
